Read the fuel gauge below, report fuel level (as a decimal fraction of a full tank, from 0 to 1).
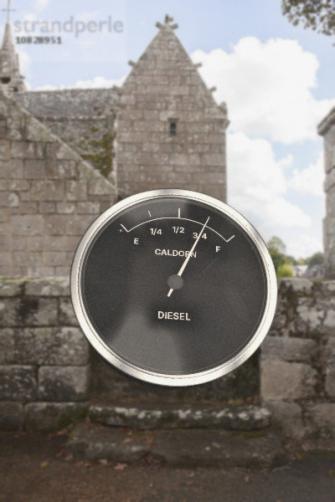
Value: 0.75
